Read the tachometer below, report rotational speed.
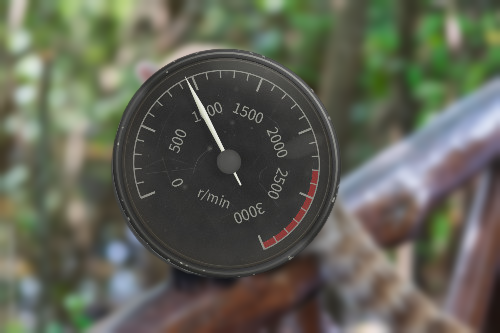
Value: 950 rpm
